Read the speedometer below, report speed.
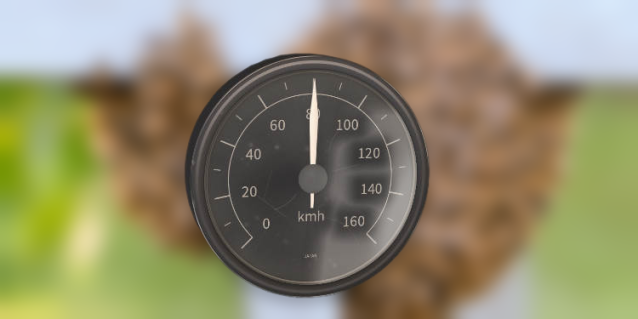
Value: 80 km/h
